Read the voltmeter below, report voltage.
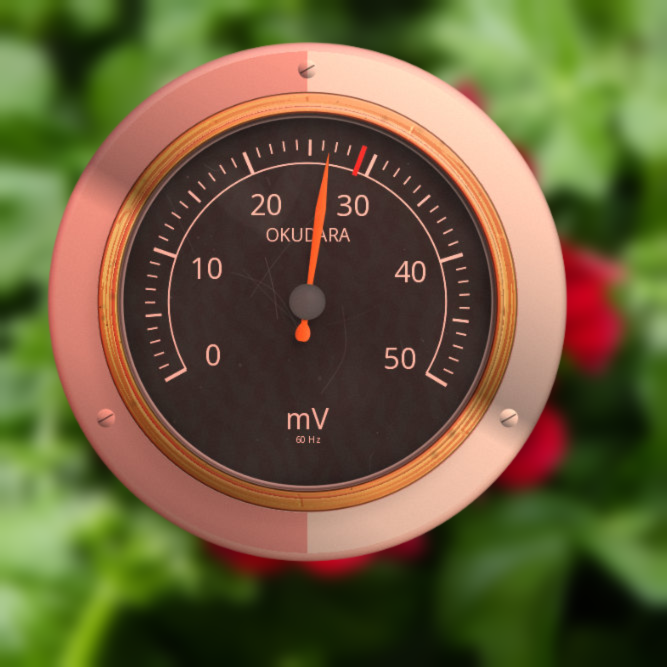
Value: 26.5 mV
